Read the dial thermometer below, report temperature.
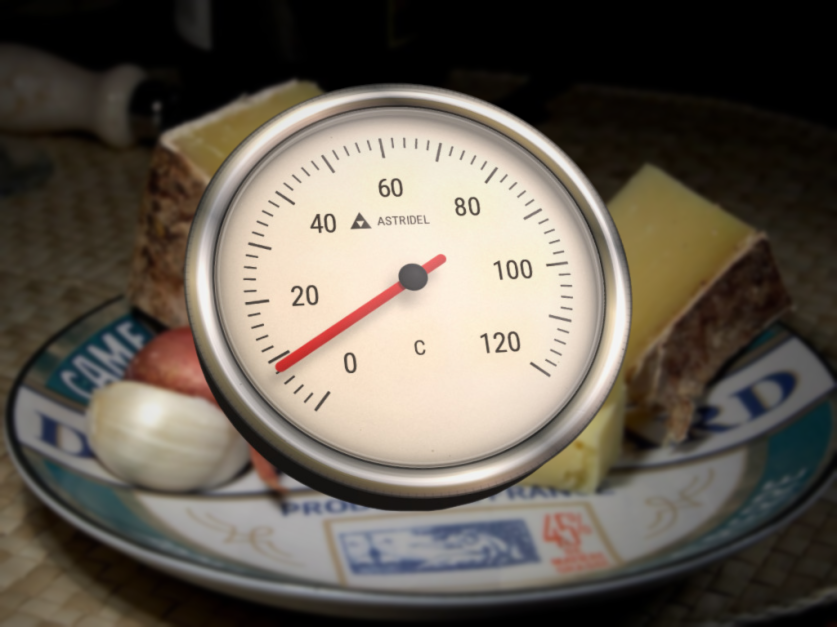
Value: 8 °C
